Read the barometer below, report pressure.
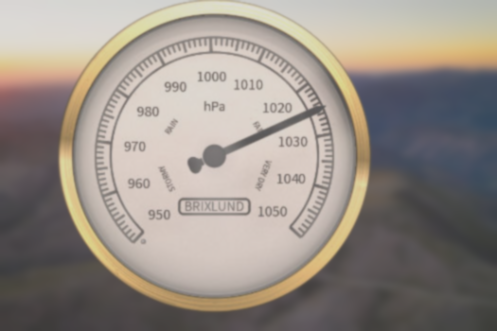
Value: 1025 hPa
